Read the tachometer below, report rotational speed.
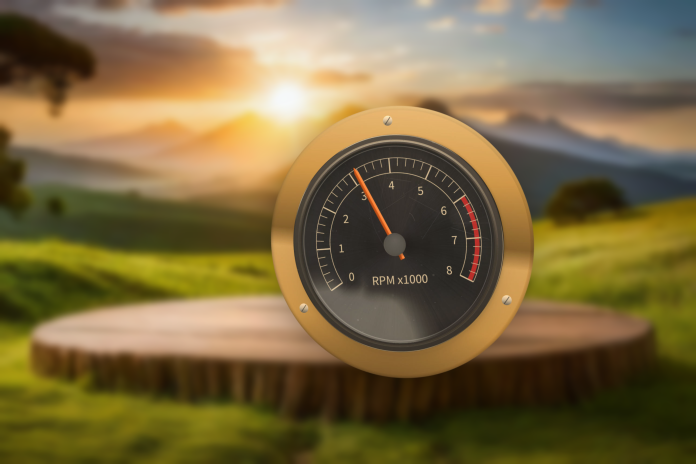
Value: 3200 rpm
